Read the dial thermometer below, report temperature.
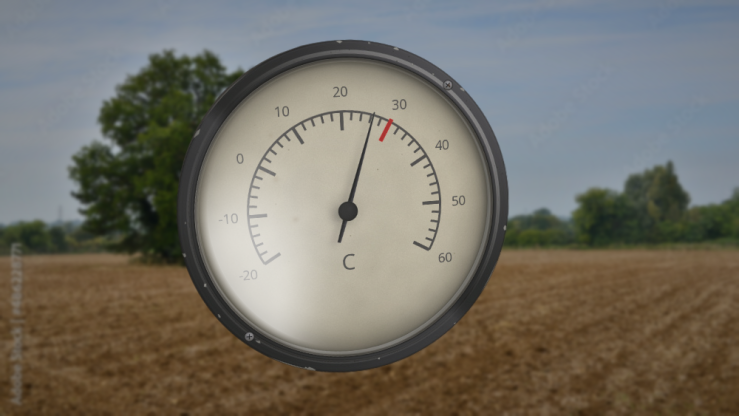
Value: 26 °C
